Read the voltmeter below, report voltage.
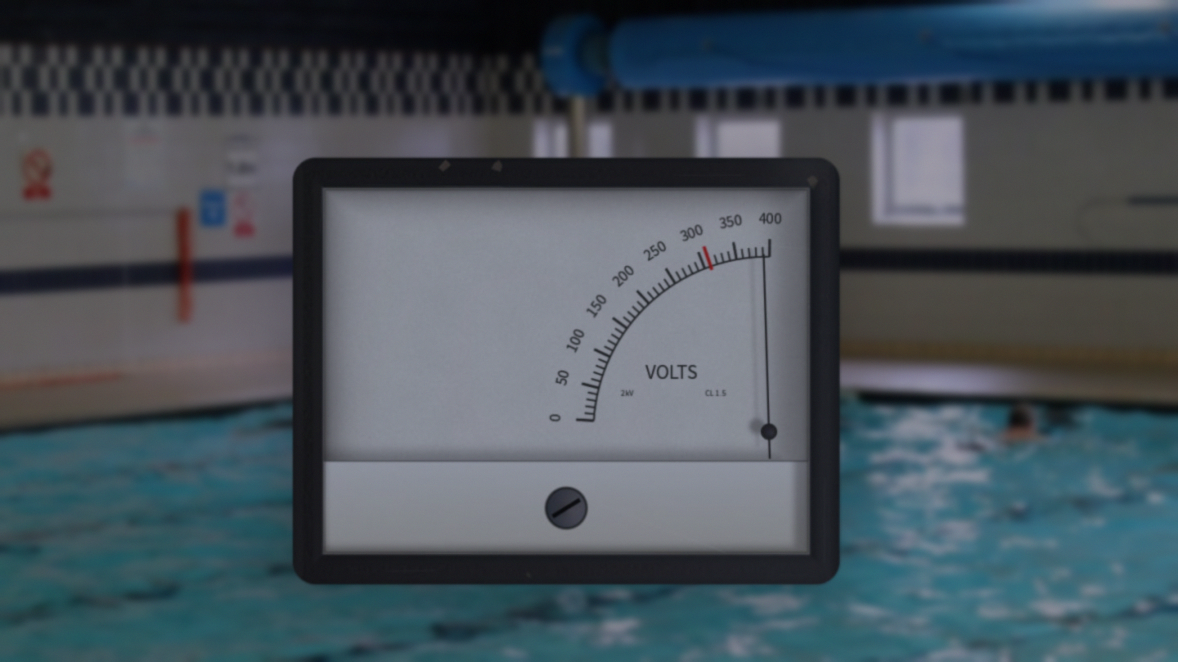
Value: 390 V
